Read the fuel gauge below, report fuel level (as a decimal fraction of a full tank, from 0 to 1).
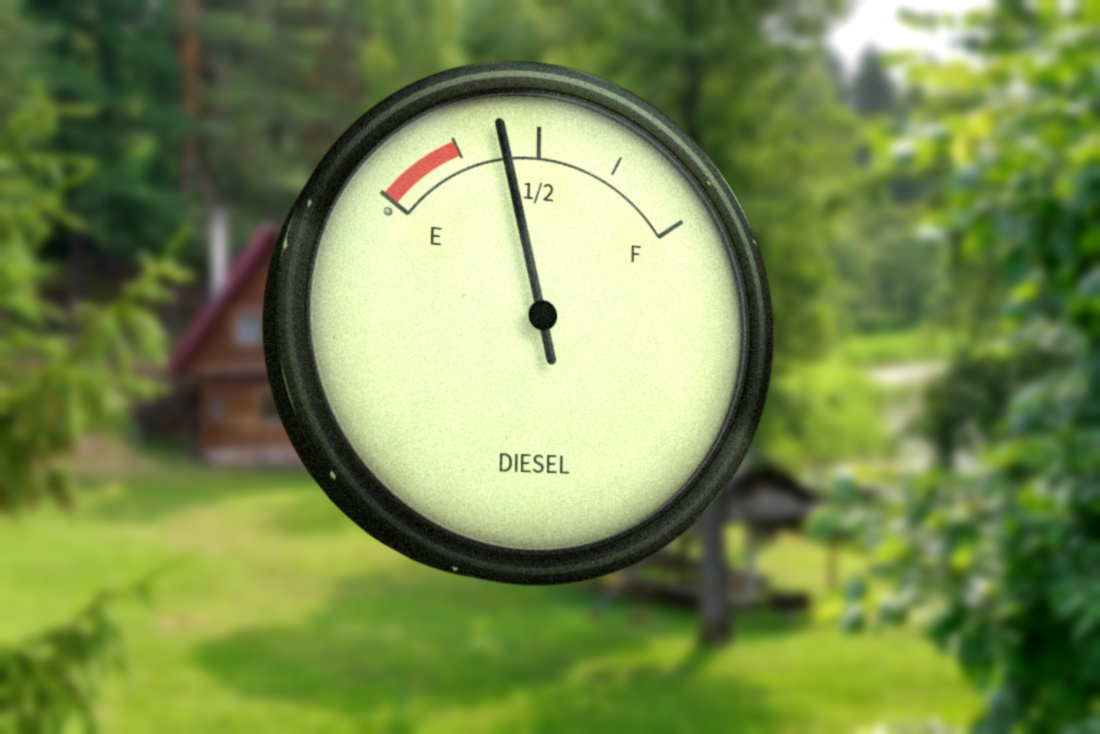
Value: 0.375
